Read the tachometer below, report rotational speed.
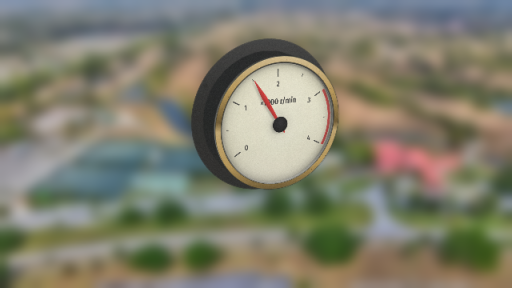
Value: 1500 rpm
